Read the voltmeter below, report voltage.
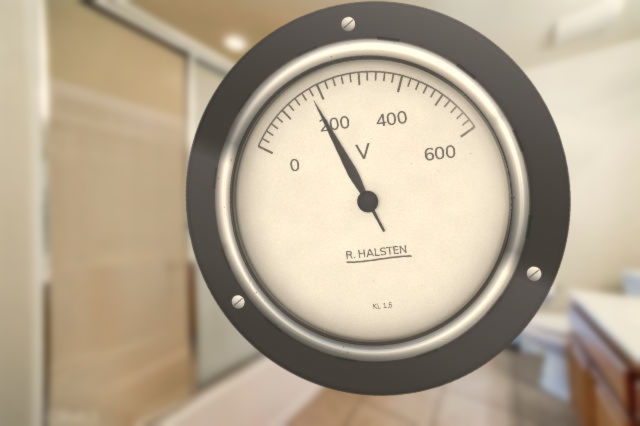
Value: 180 V
